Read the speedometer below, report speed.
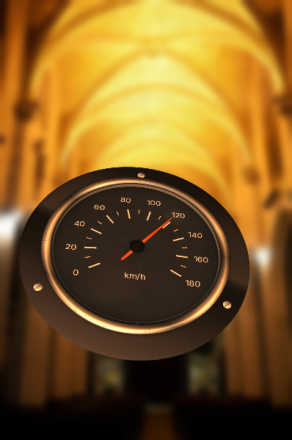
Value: 120 km/h
